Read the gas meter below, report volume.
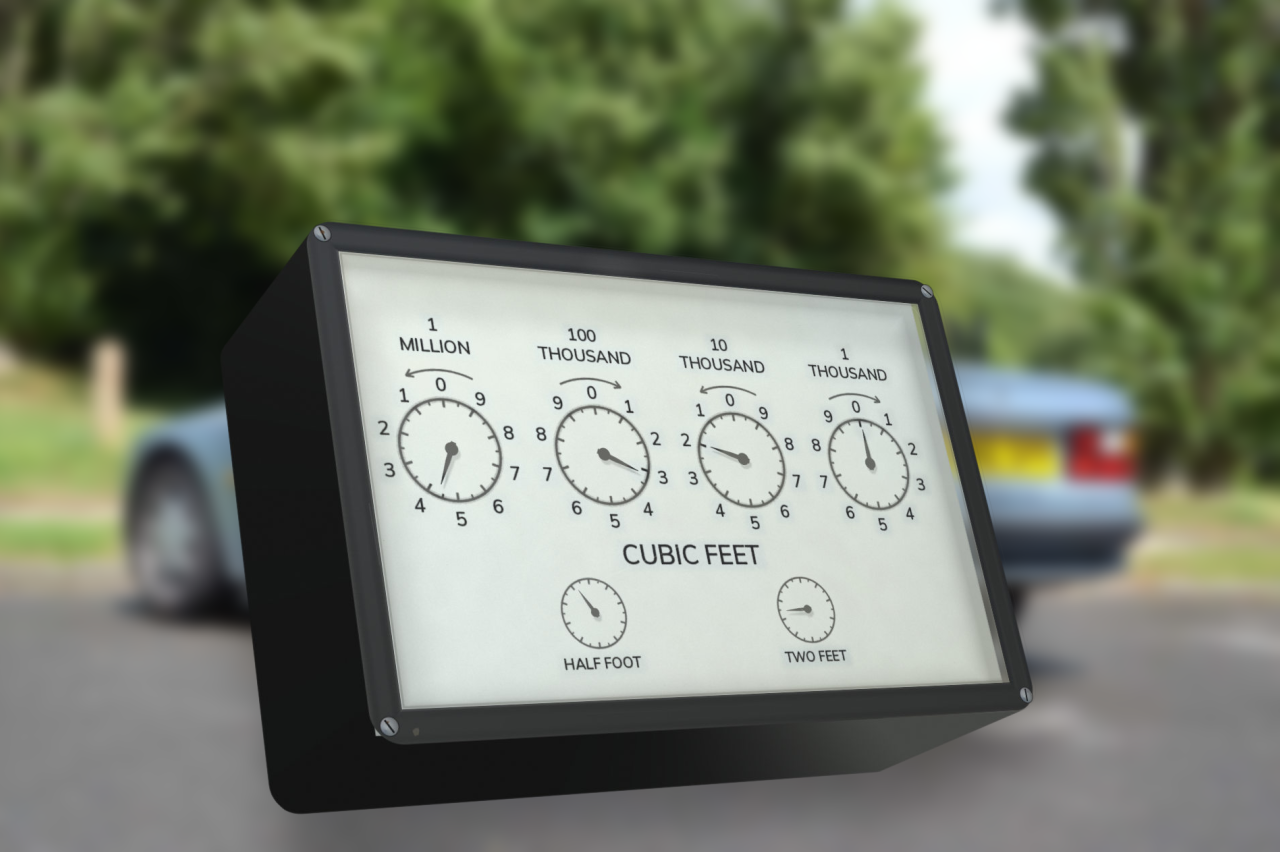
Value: 432000 ft³
